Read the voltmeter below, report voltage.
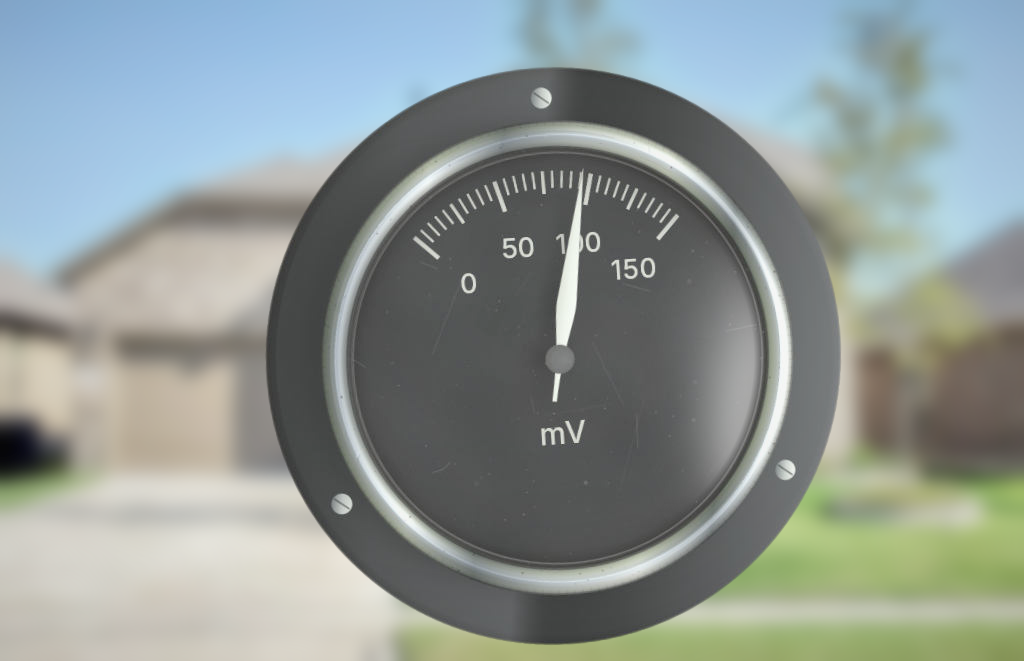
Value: 95 mV
